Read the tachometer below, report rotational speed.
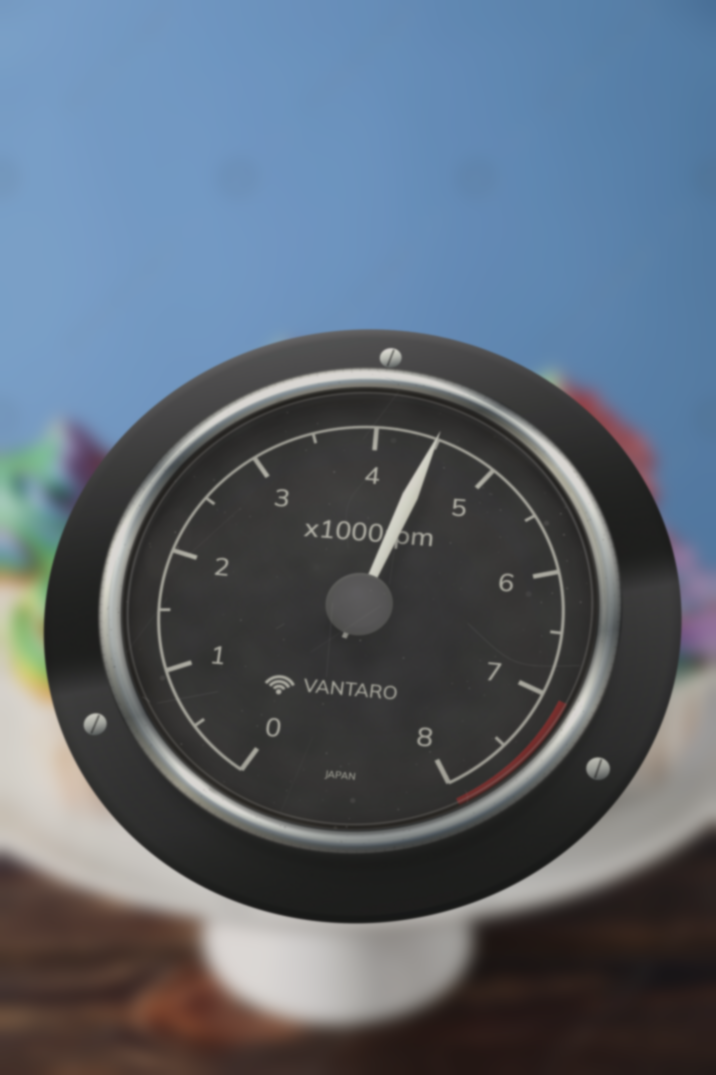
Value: 4500 rpm
